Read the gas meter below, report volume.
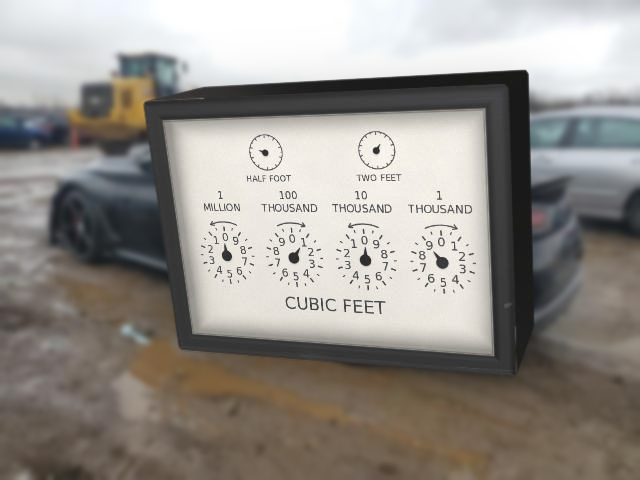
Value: 9900 ft³
